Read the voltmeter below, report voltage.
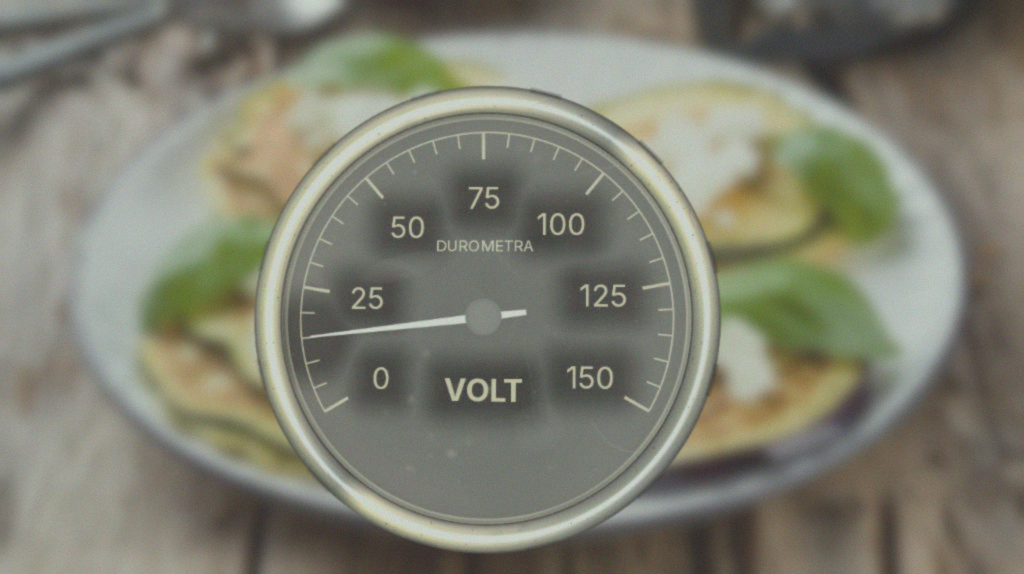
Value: 15 V
